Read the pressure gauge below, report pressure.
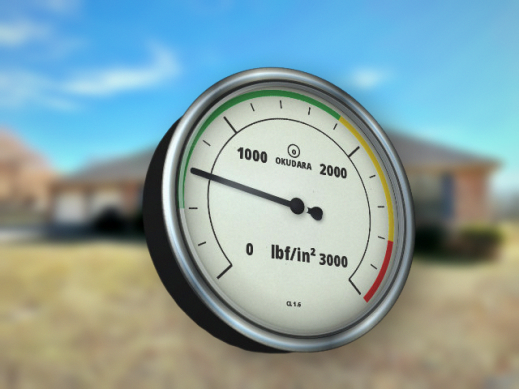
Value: 600 psi
